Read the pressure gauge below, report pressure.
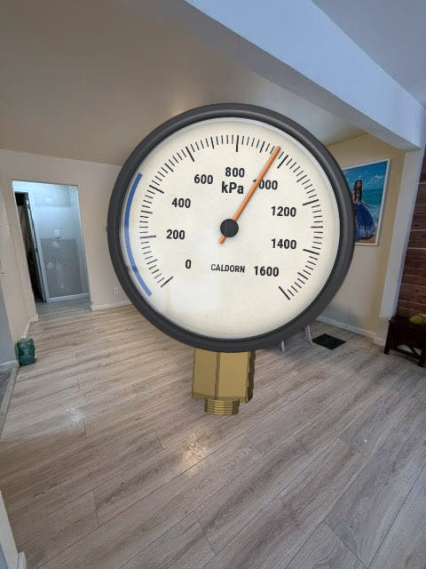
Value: 960 kPa
